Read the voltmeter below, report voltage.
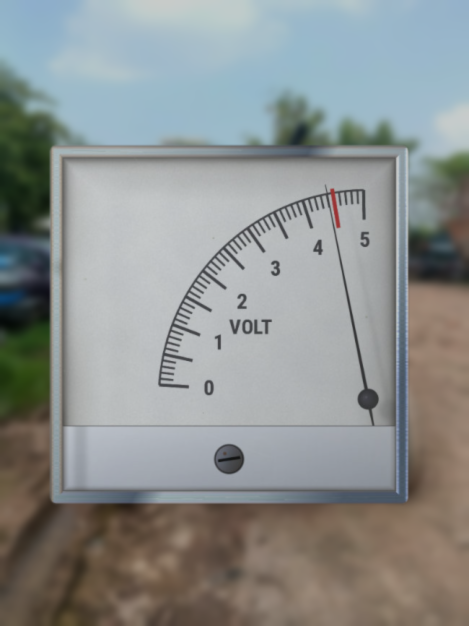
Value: 4.4 V
